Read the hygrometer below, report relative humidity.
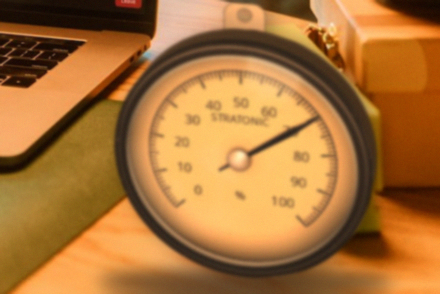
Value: 70 %
